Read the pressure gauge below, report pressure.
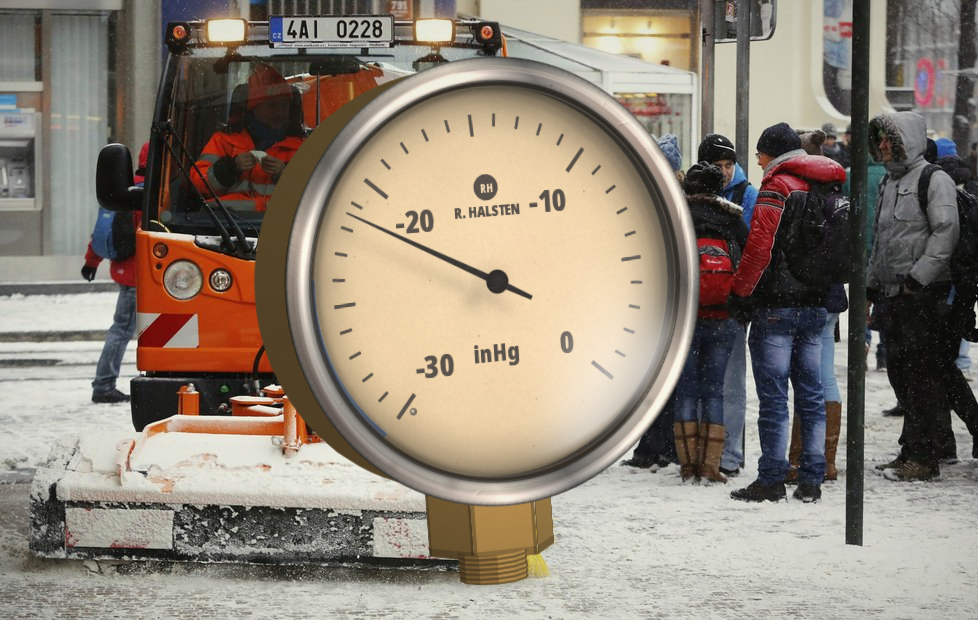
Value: -21.5 inHg
